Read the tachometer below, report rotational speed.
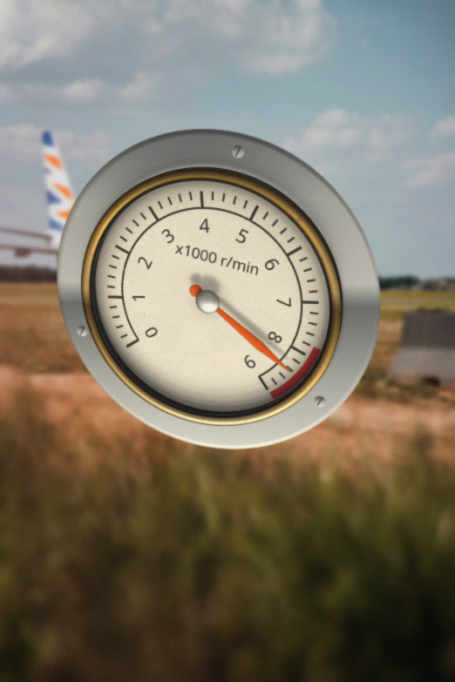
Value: 8400 rpm
